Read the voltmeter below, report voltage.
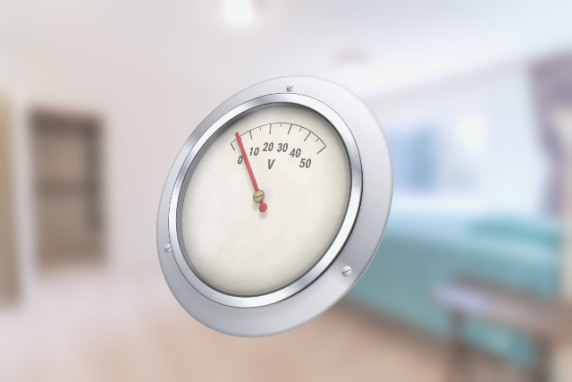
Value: 5 V
